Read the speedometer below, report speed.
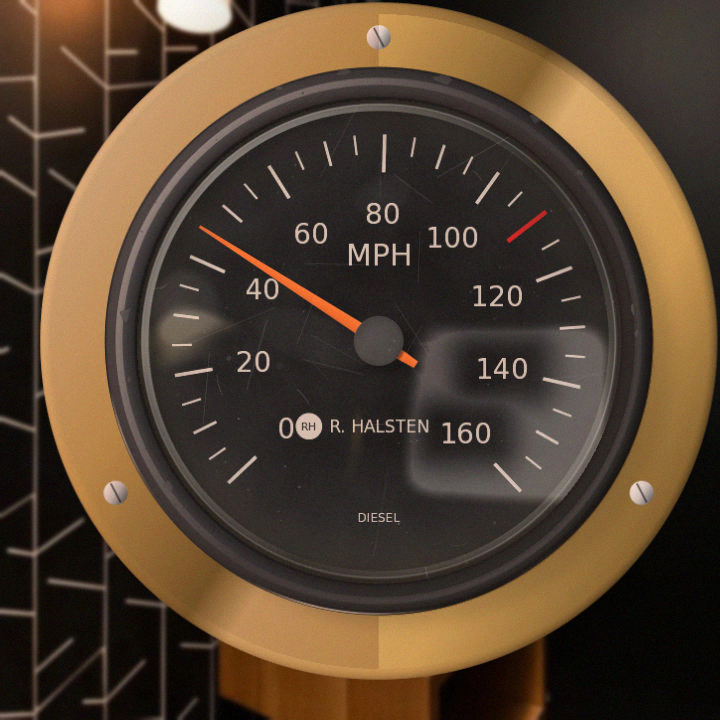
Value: 45 mph
